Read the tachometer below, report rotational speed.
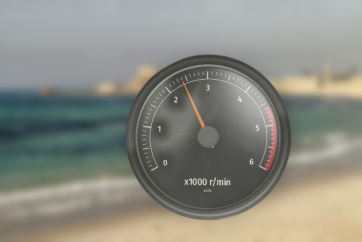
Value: 2400 rpm
